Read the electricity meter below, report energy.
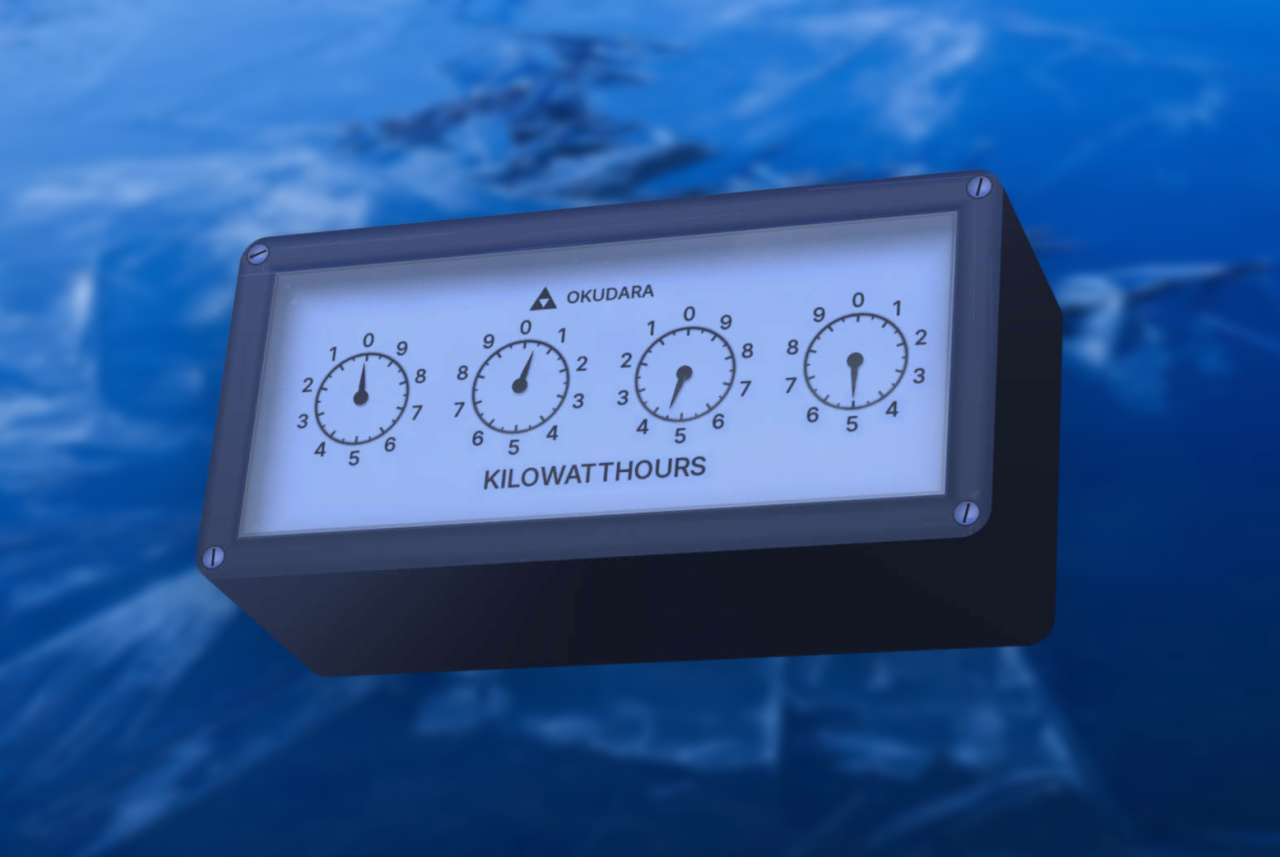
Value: 45 kWh
